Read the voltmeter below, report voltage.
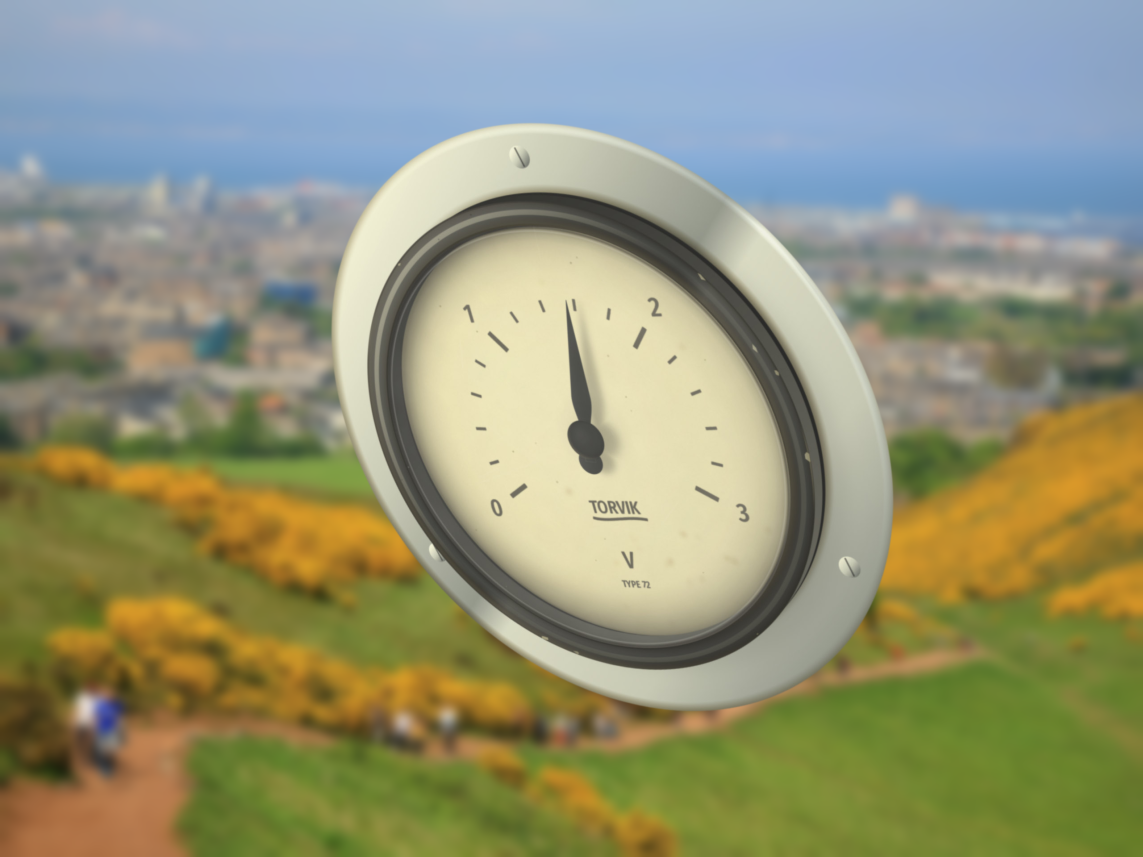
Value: 1.6 V
